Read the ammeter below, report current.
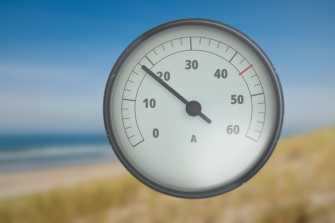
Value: 18 A
